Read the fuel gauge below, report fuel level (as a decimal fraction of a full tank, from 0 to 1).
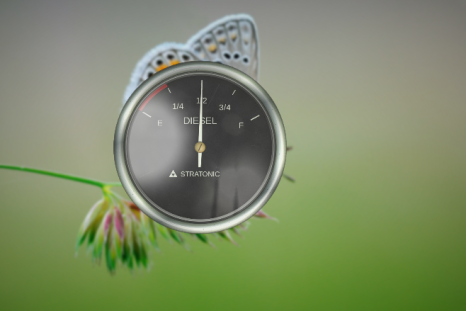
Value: 0.5
